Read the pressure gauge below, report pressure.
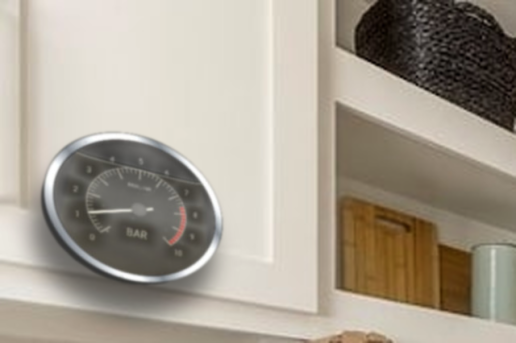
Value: 1 bar
